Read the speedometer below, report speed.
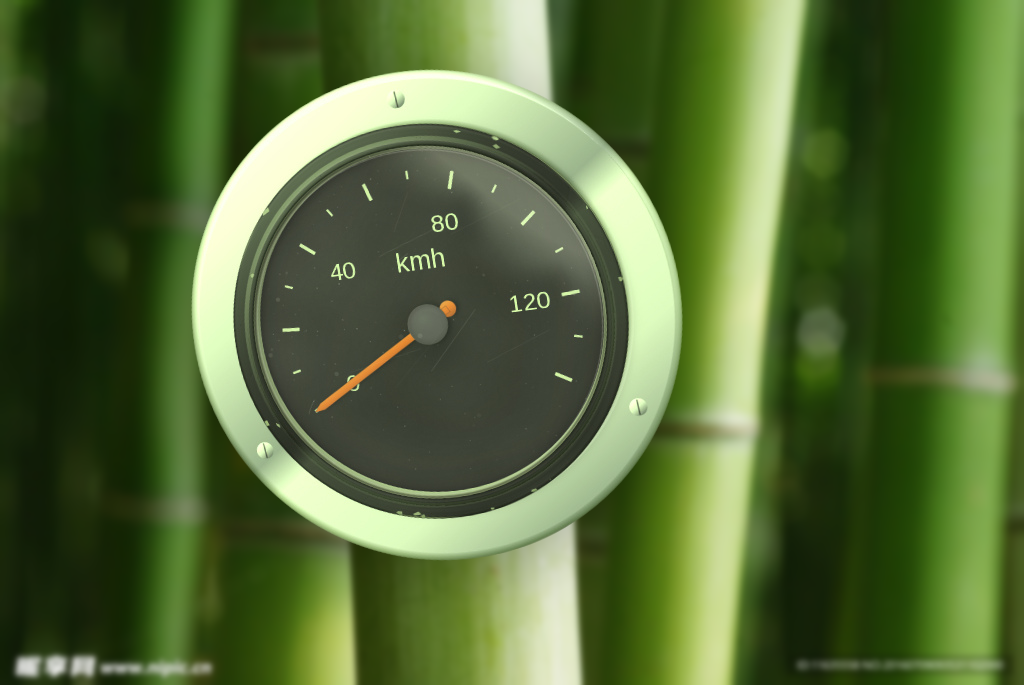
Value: 0 km/h
